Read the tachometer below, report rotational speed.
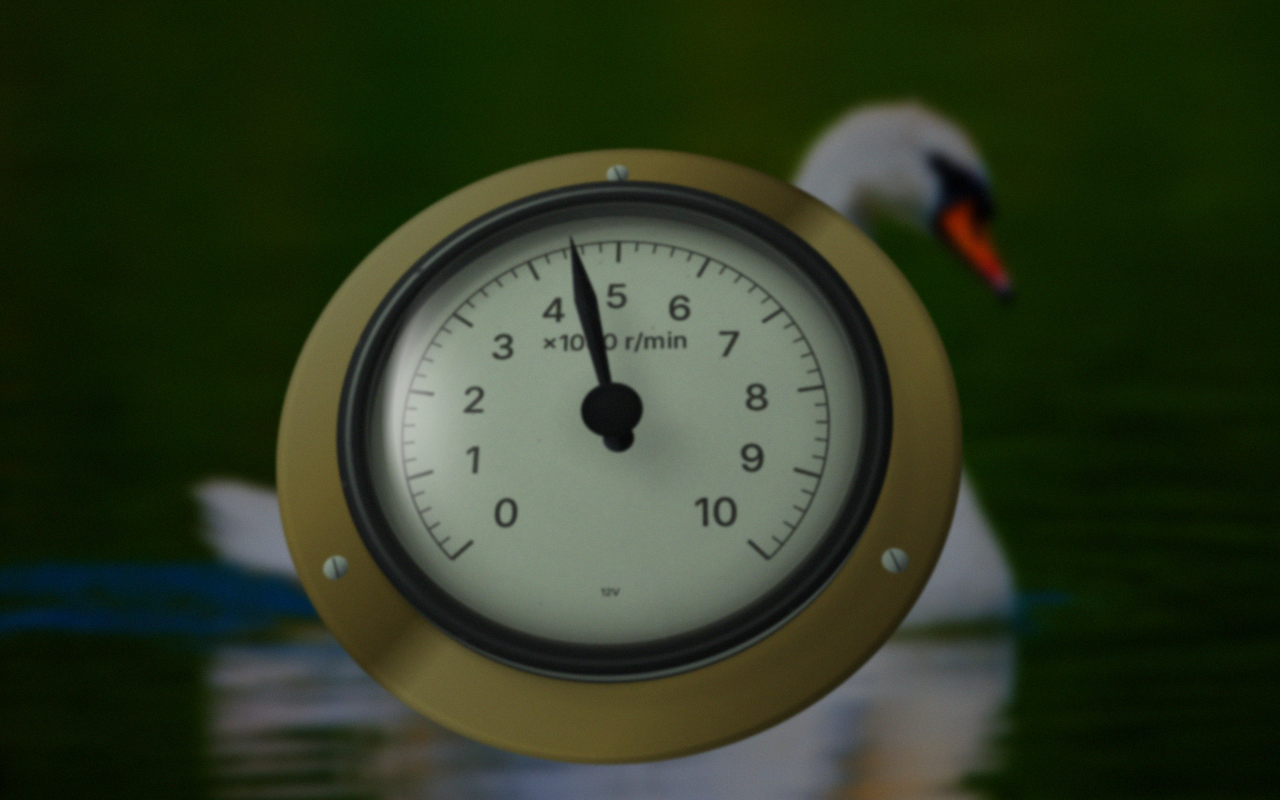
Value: 4500 rpm
